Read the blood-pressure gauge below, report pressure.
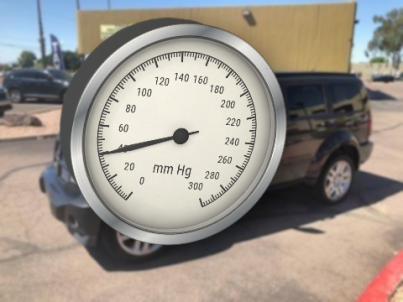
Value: 40 mmHg
